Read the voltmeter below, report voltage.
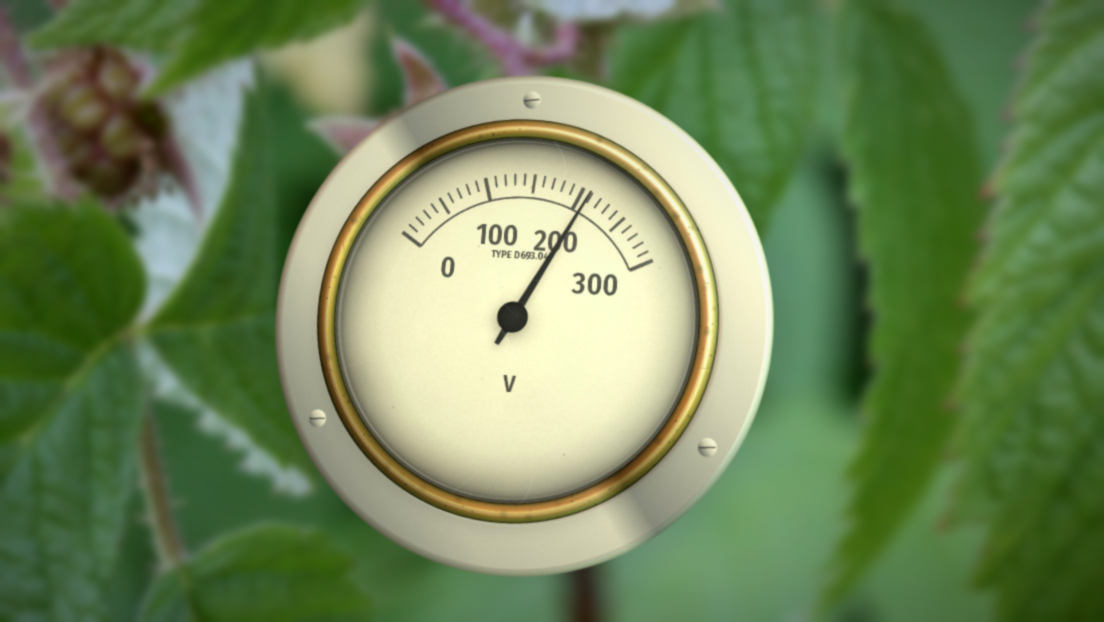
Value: 210 V
